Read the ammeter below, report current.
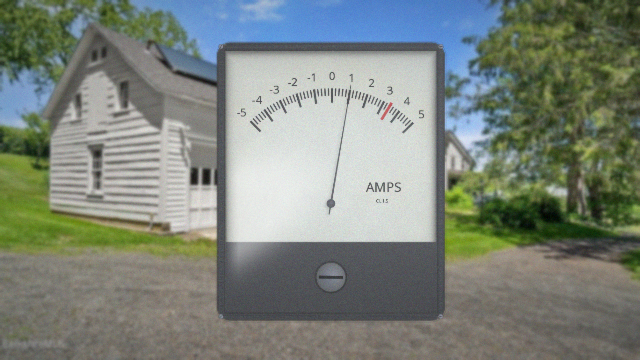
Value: 1 A
